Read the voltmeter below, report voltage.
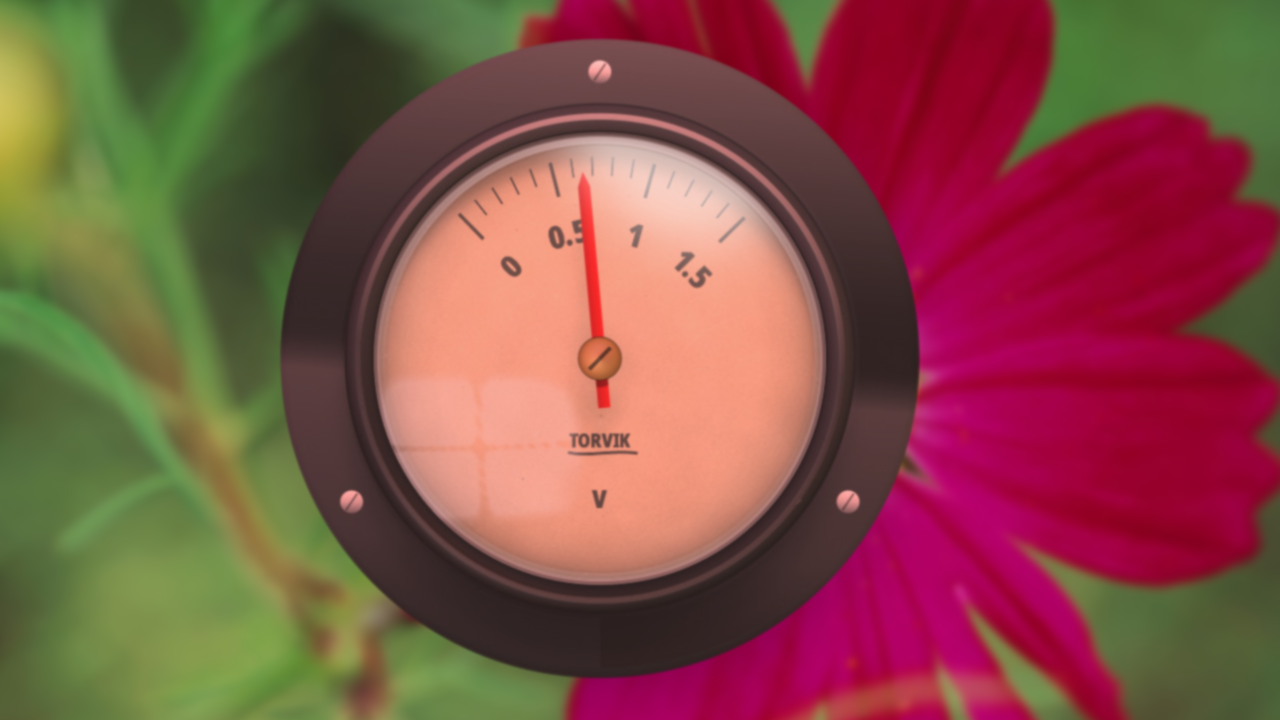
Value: 0.65 V
